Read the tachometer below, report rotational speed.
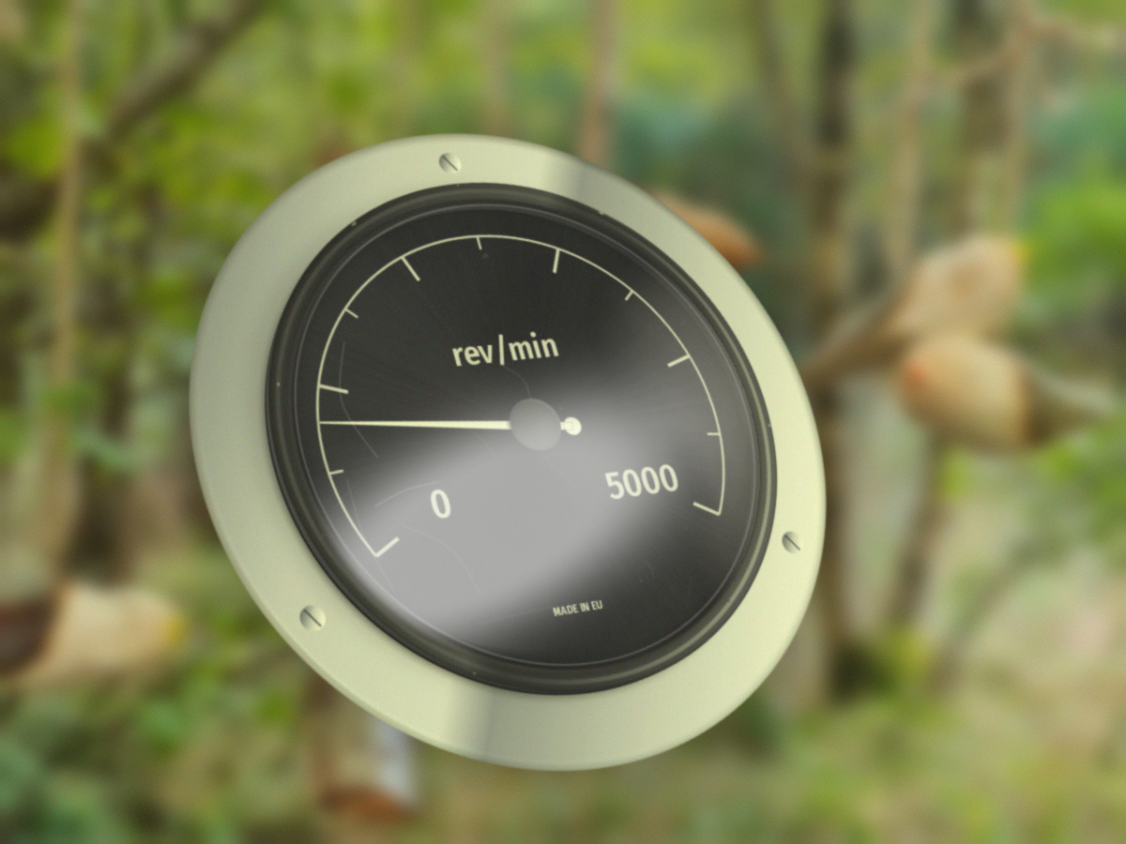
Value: 750 rpm
